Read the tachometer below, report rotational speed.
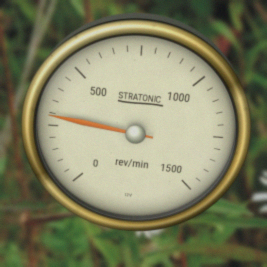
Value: 300 rpm
